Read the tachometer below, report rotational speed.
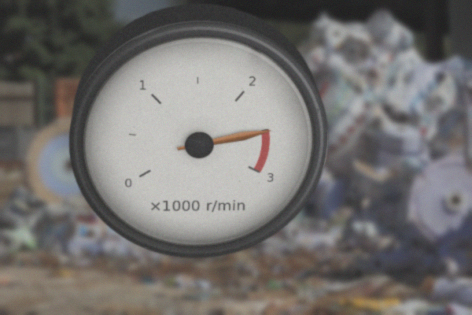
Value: 2500 rpm
